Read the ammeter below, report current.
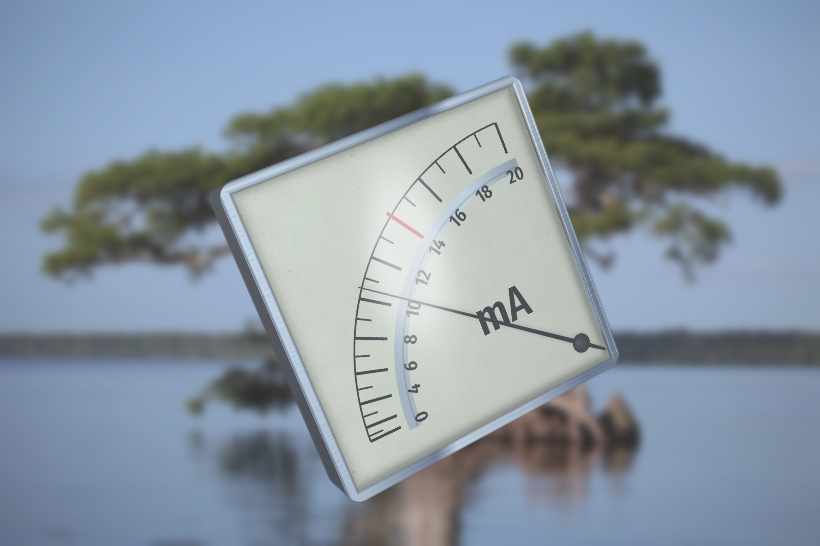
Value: 10.5 mA
